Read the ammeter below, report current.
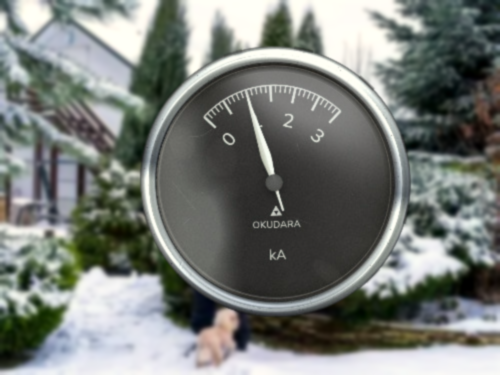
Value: 1 kA
